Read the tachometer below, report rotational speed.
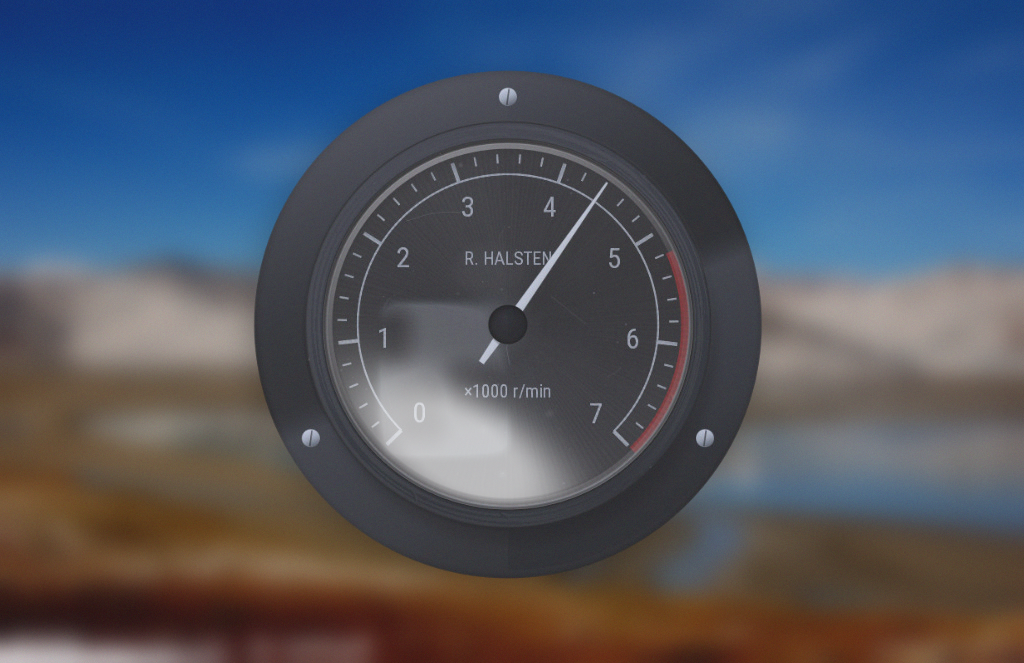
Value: 4400 rpm
